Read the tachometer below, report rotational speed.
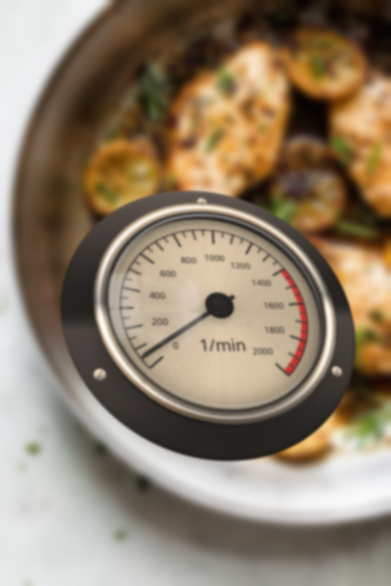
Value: 50 rpm
